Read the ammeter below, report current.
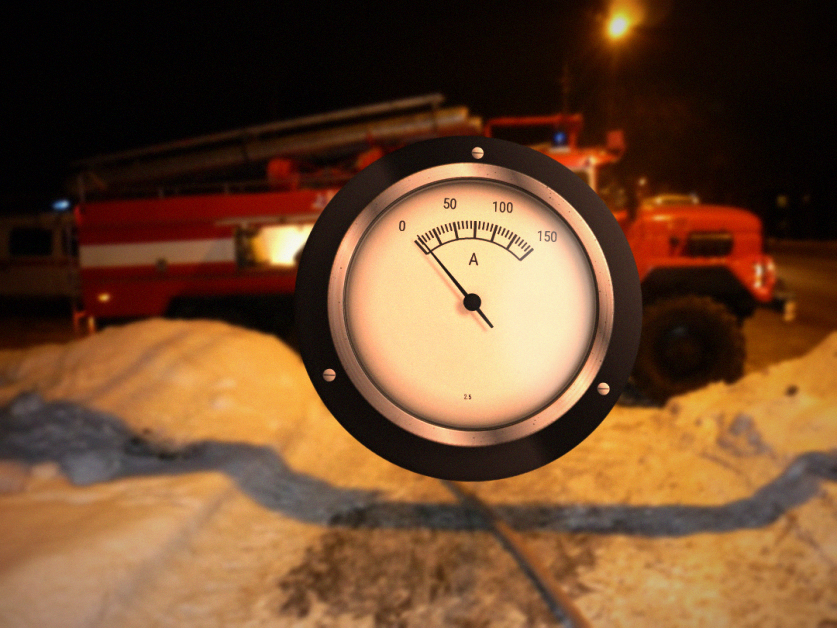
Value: 5 A
